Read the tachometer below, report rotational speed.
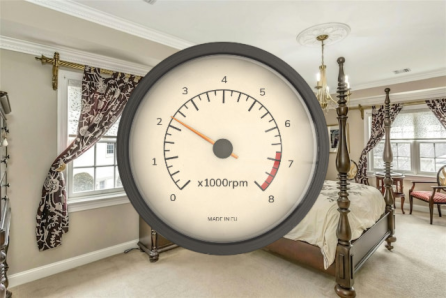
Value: 2250 rpm
